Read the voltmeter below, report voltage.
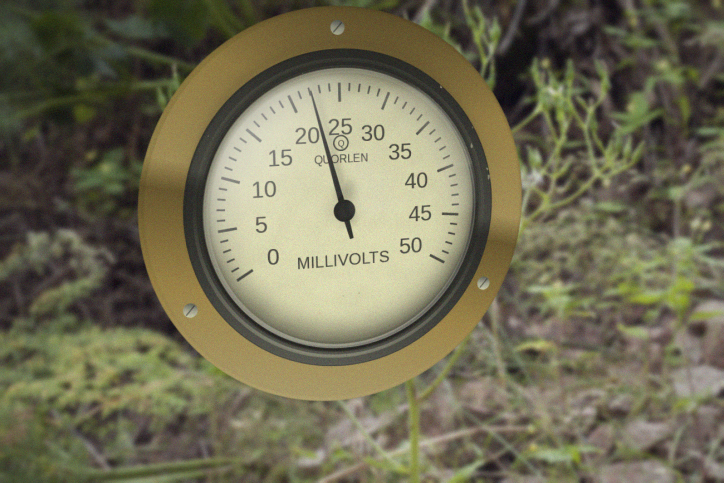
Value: 22 mV
